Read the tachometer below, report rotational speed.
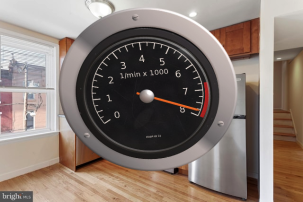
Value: 7750 rpm
